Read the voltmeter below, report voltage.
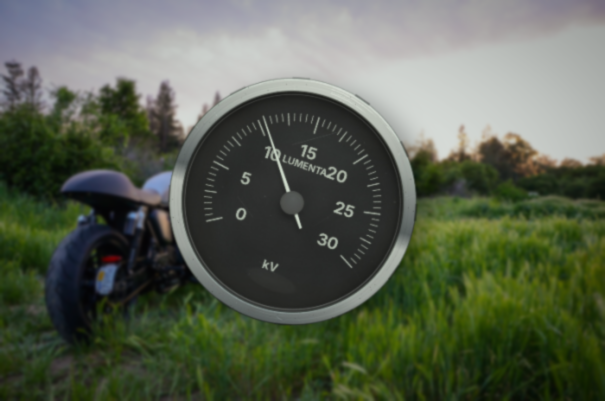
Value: 10.5 kV
